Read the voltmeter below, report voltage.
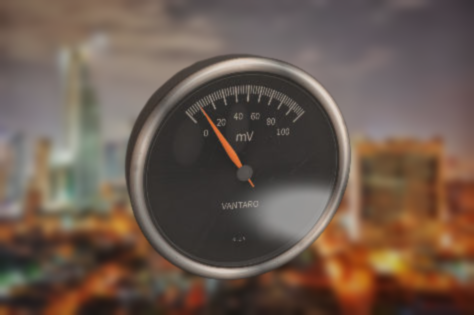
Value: 10 mV
